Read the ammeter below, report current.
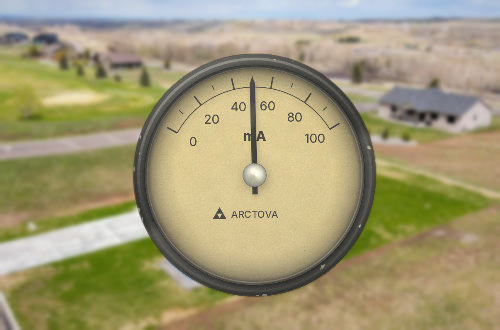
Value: 50 mA
